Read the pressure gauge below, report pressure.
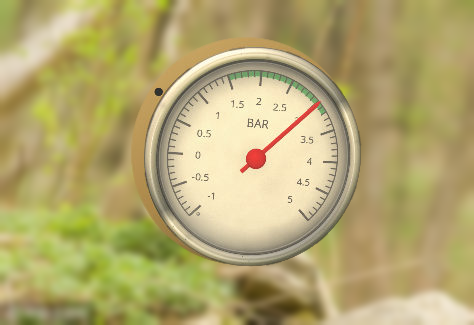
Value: 3 bar
